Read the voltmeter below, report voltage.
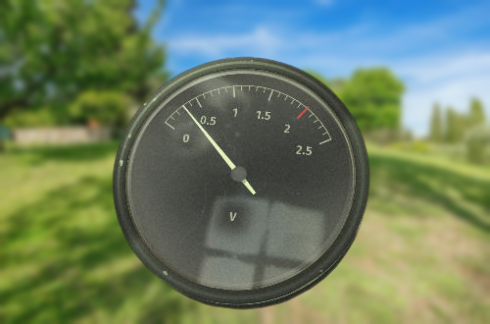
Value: 0.3 V
